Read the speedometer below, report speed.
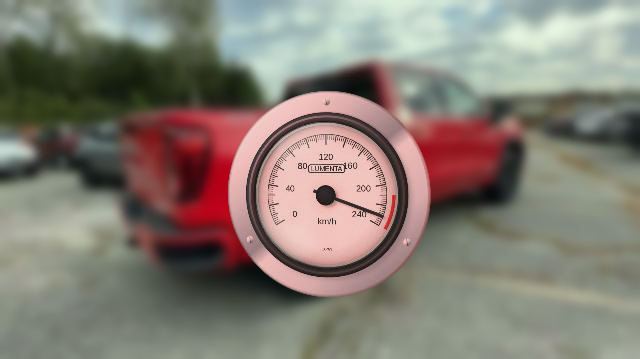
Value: 230 km/h
